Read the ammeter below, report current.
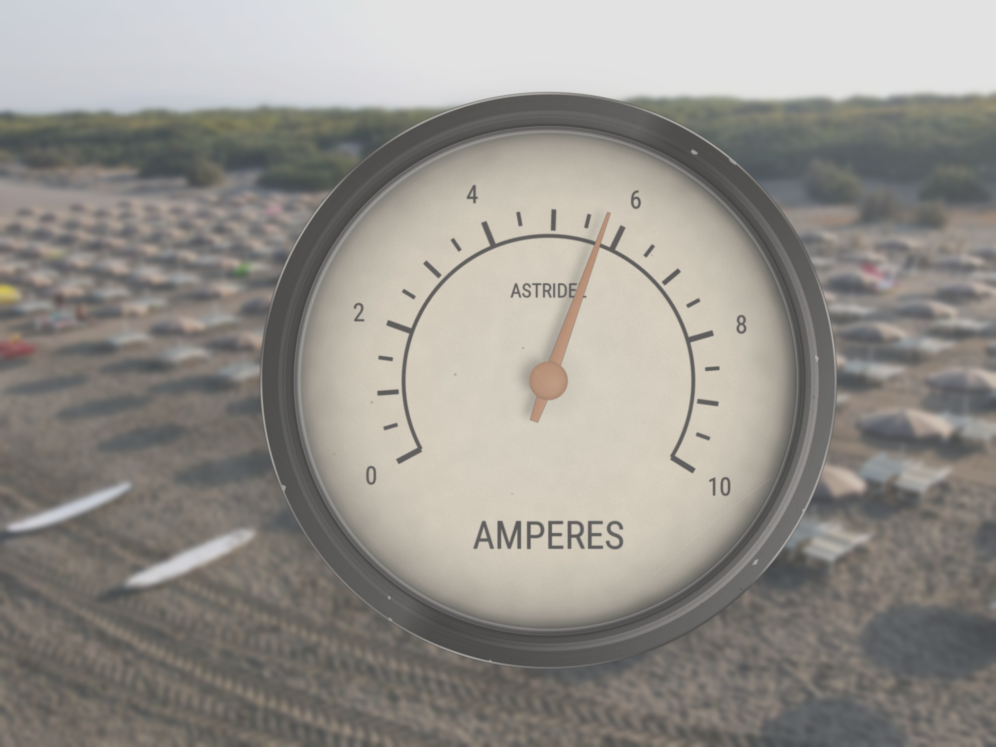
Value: 5.75 A
